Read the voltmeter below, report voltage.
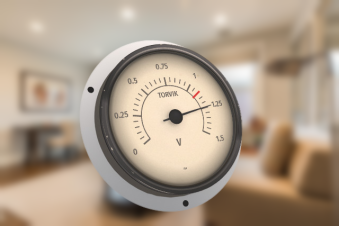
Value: 1.25 V
